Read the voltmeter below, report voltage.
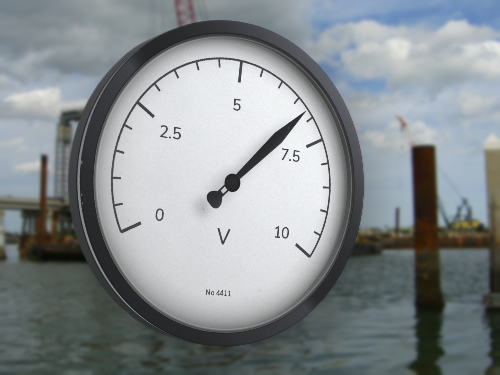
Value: 6.75 V
